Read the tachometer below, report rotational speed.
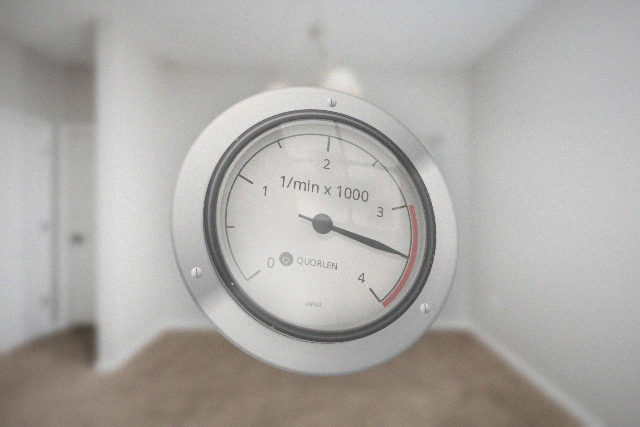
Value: 3500 rpm
